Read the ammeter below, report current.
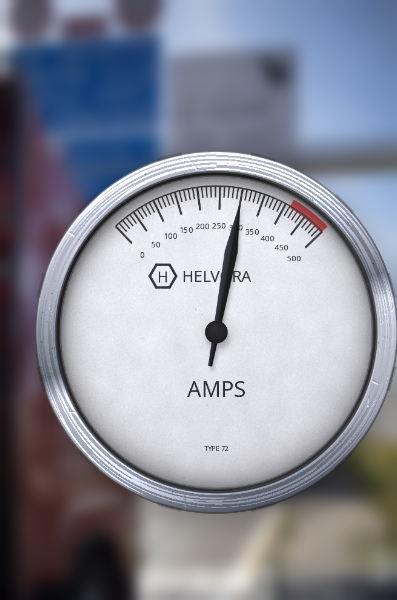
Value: 300 A
